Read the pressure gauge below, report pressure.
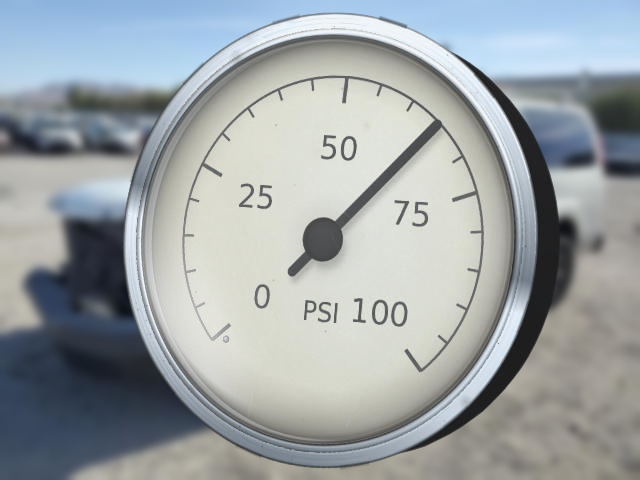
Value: 65 psi
